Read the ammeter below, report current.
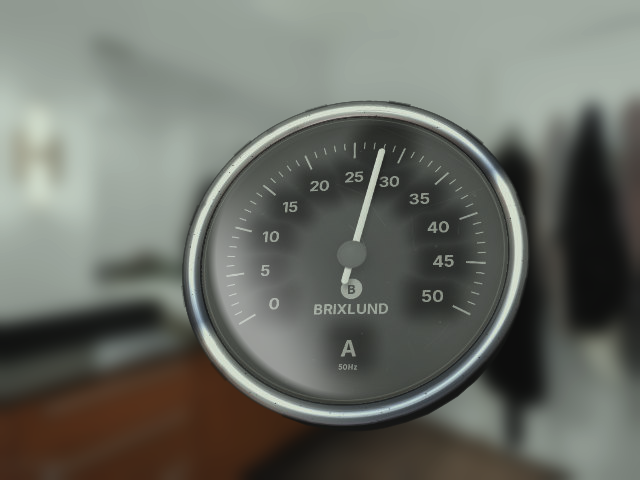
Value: 28 A
